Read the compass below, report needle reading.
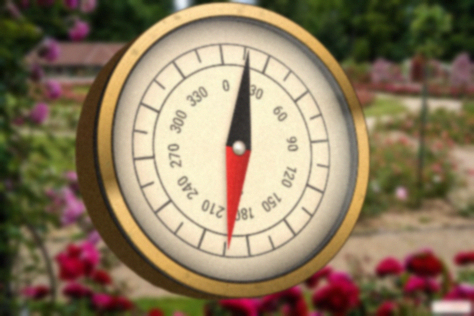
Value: 195 °
